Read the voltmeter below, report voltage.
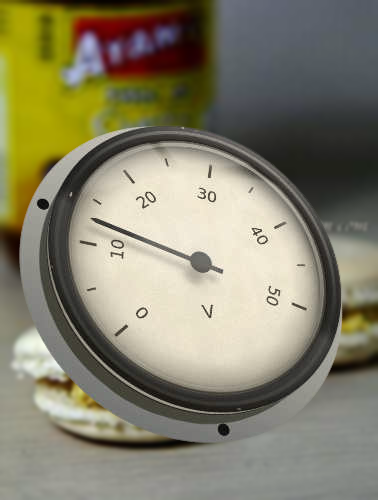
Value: 12.5 V
